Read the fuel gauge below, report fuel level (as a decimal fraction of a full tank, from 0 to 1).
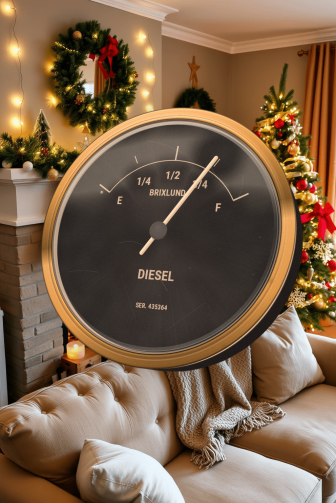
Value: 0.75
